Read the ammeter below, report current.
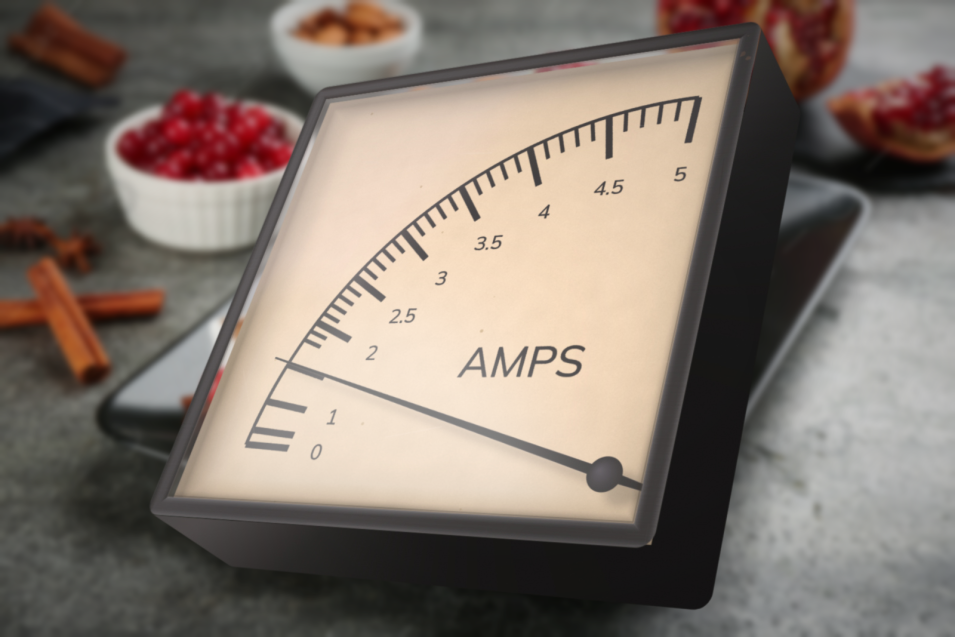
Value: 1.5 A
